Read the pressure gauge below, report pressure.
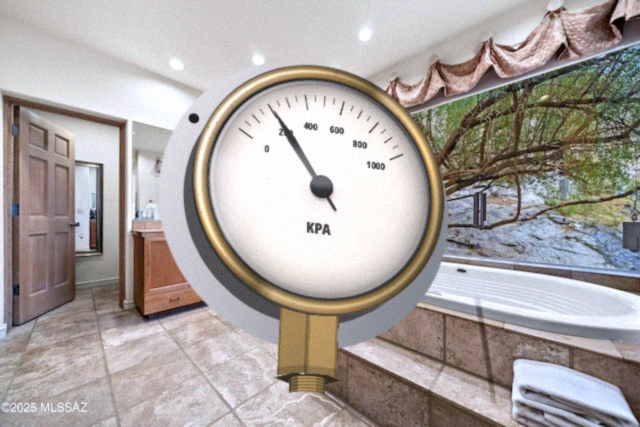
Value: 200 kPa
